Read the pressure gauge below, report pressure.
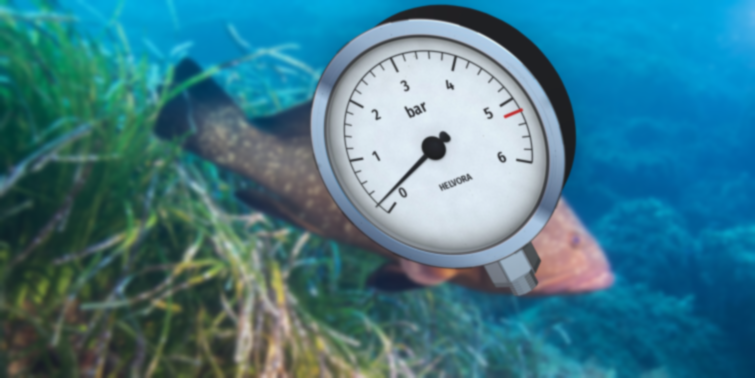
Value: 0.2 bar
